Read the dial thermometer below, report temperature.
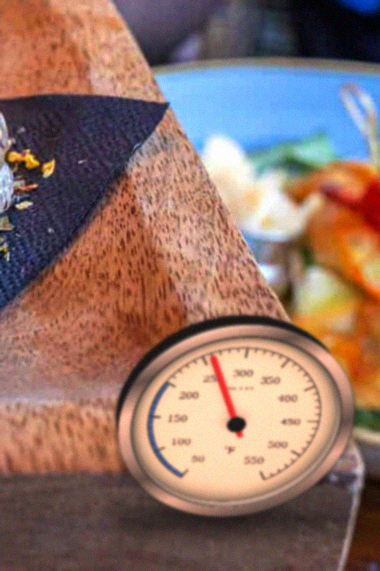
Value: 260 °F
